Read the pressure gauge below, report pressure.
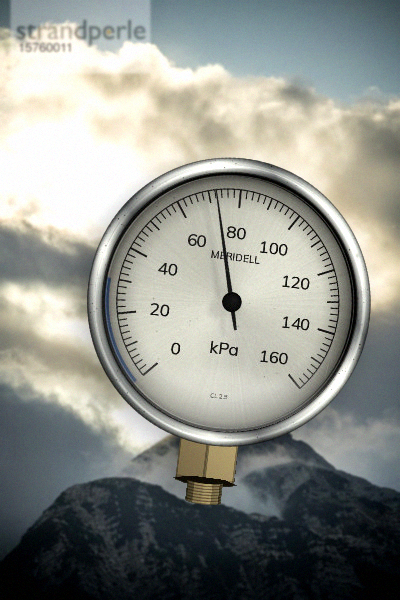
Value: 72 kPa
